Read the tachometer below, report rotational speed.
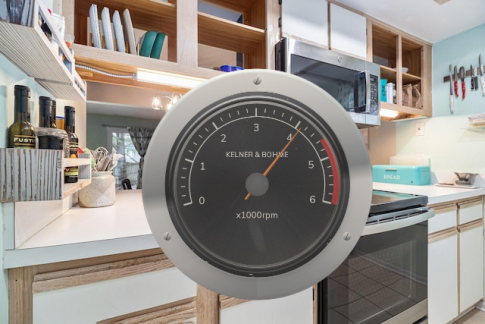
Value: 4100 rpm
